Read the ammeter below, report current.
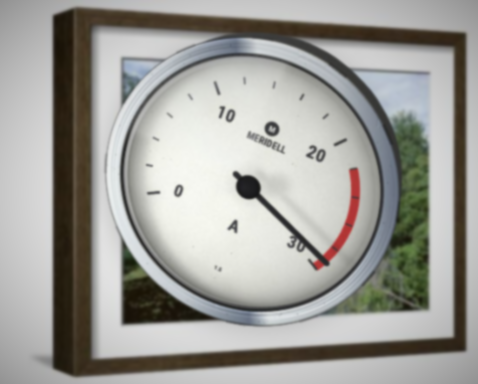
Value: 29 A
